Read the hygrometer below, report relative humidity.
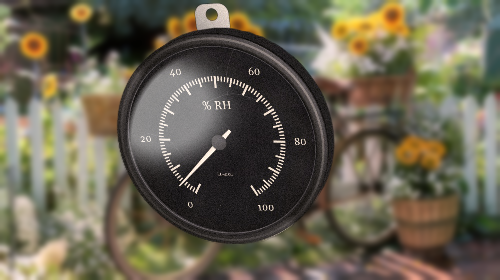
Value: 5 %
